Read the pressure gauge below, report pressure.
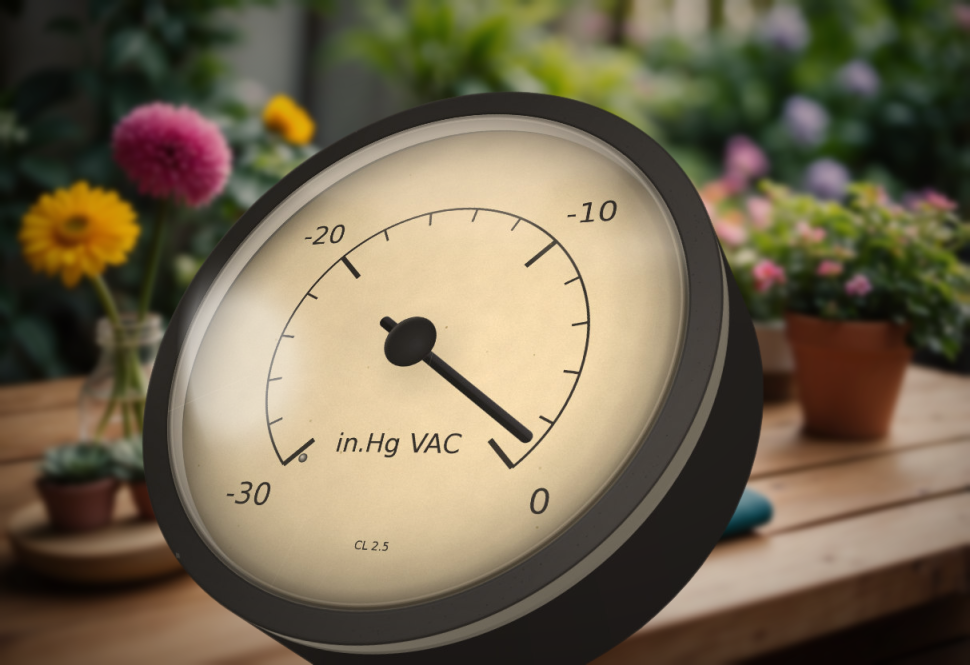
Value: -1 inHg
